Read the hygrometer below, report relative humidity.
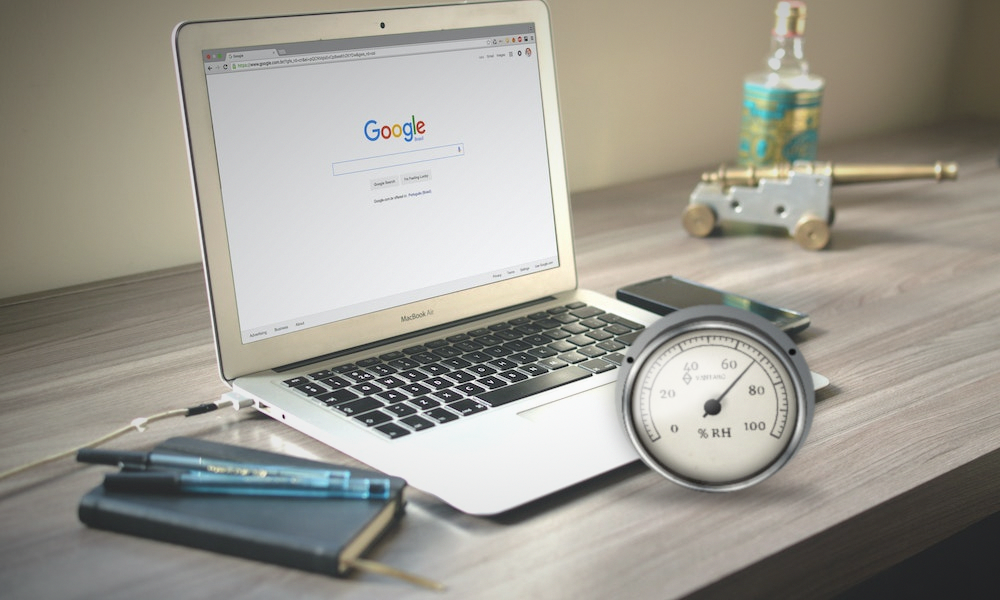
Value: 68 %
